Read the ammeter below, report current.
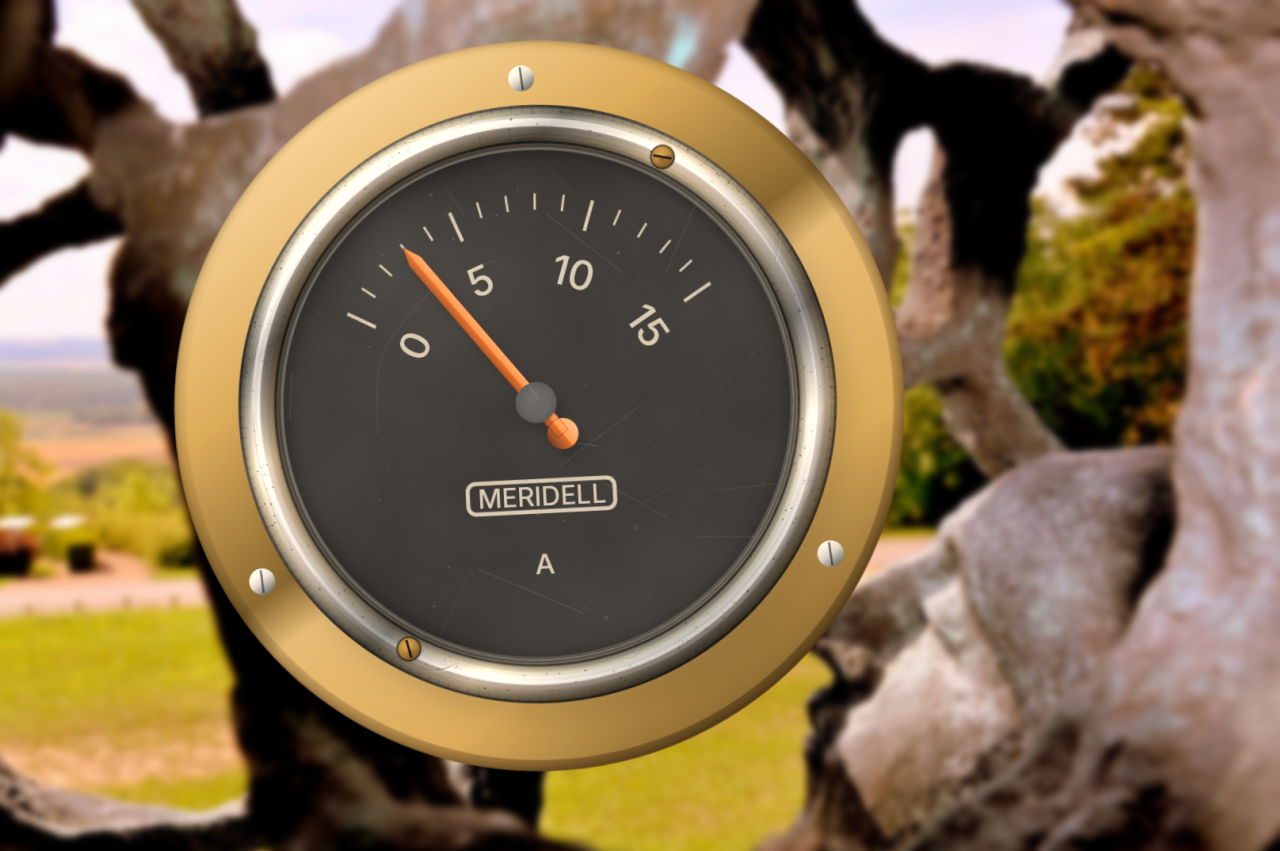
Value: 3 A
